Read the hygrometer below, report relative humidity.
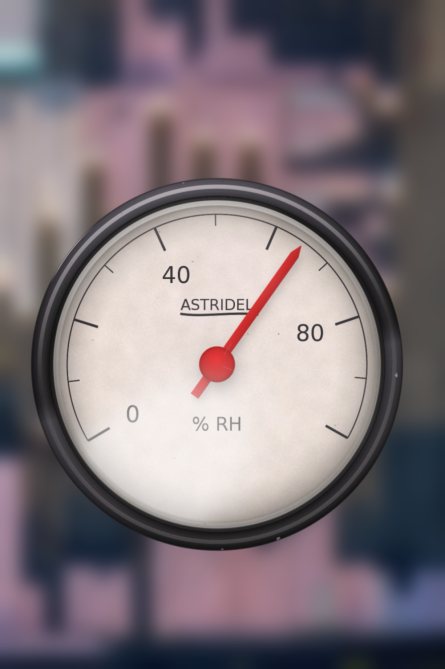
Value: 65 %
